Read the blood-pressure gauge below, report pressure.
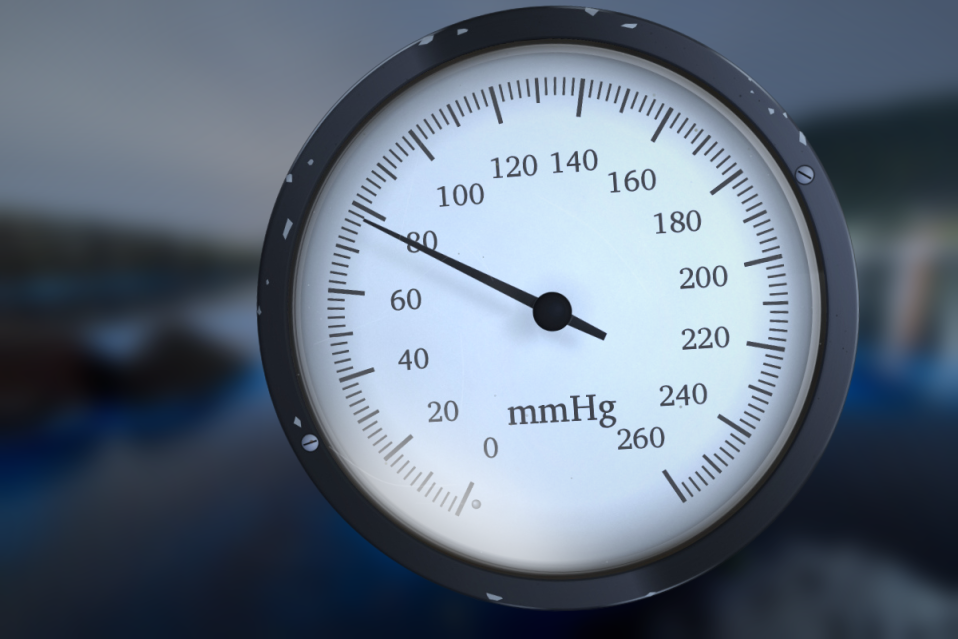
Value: 78 mmHg
